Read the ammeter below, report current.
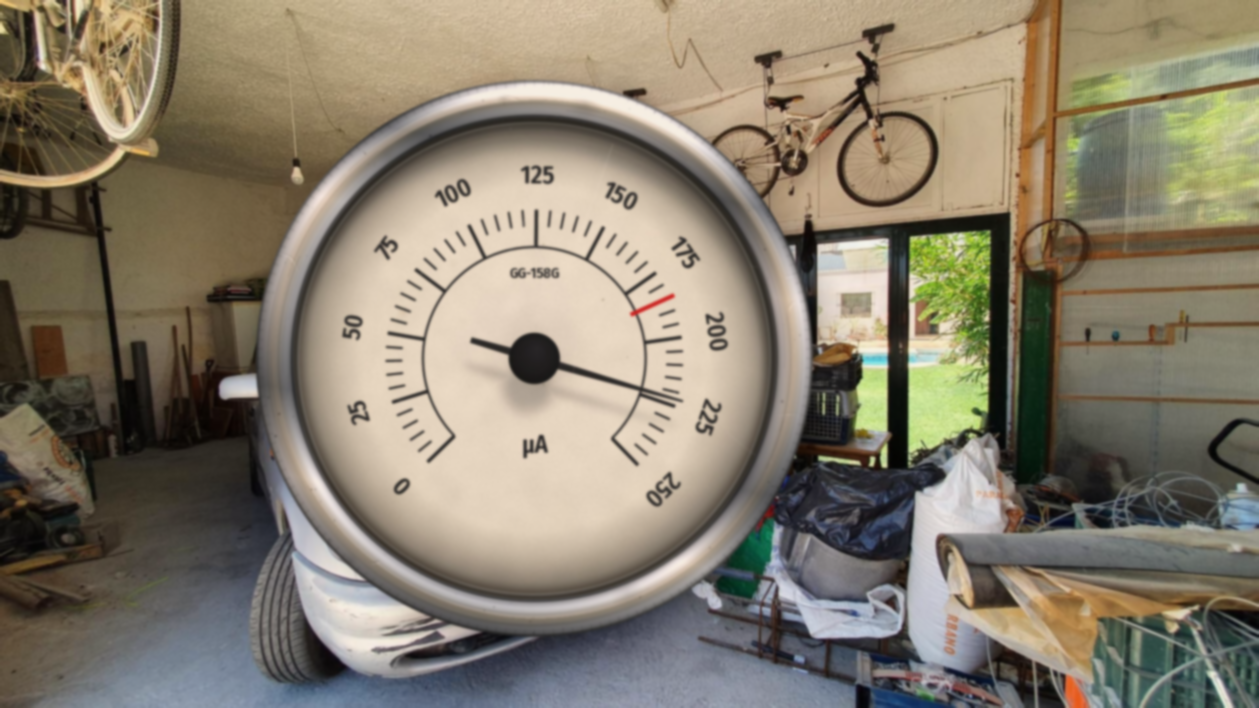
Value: 222.5 µA
